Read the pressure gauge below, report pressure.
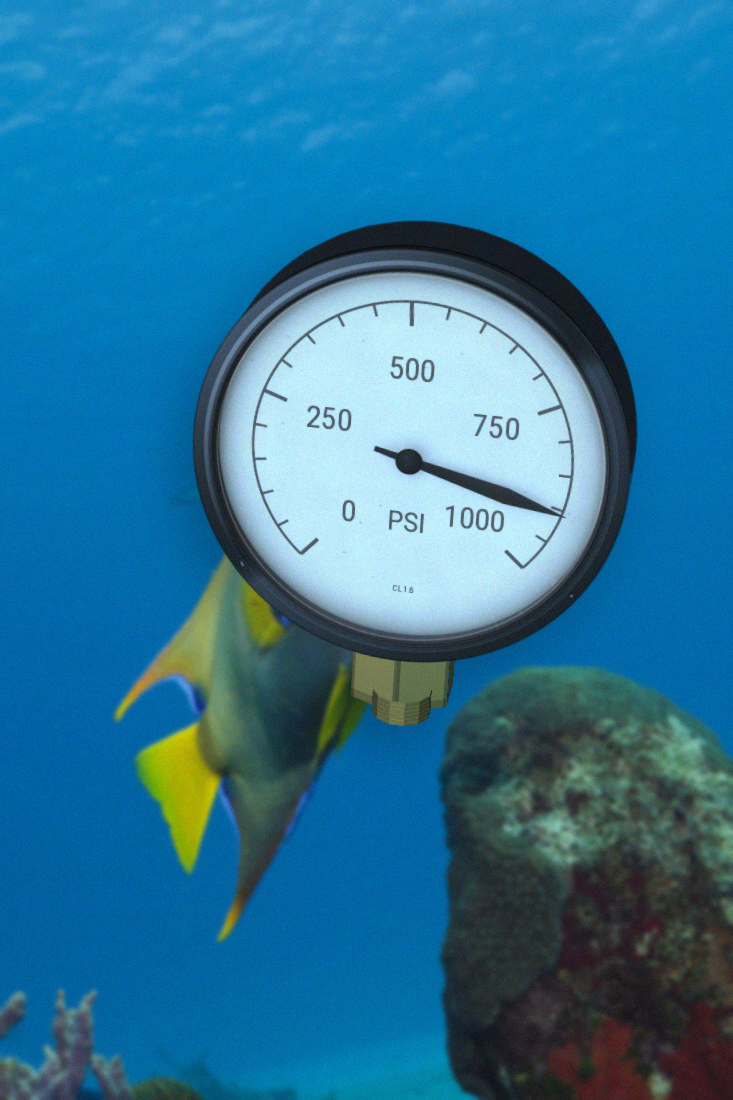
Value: 900 psi
